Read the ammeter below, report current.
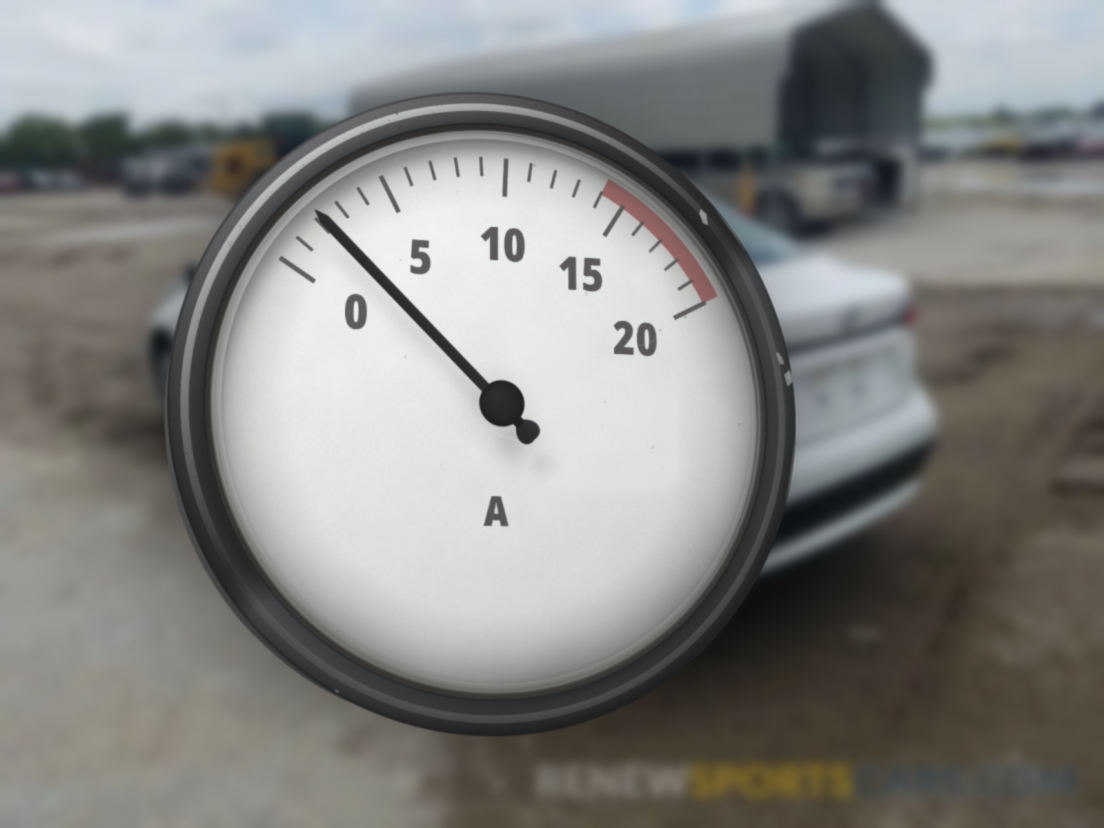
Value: 2 A
